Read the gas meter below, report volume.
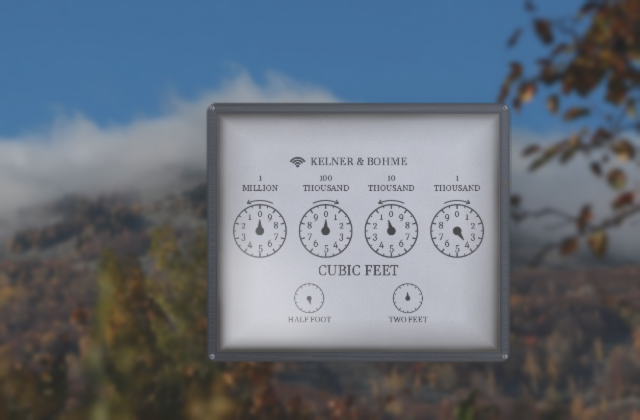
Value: 400 ft³
